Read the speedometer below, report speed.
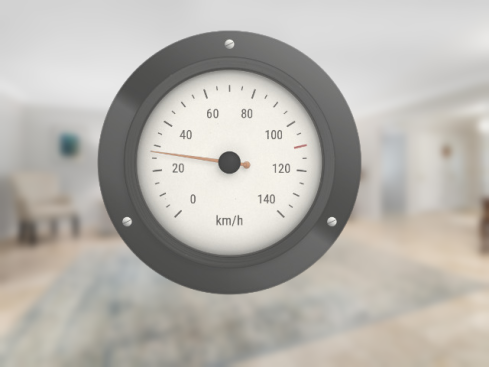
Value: 27.5 km/h
